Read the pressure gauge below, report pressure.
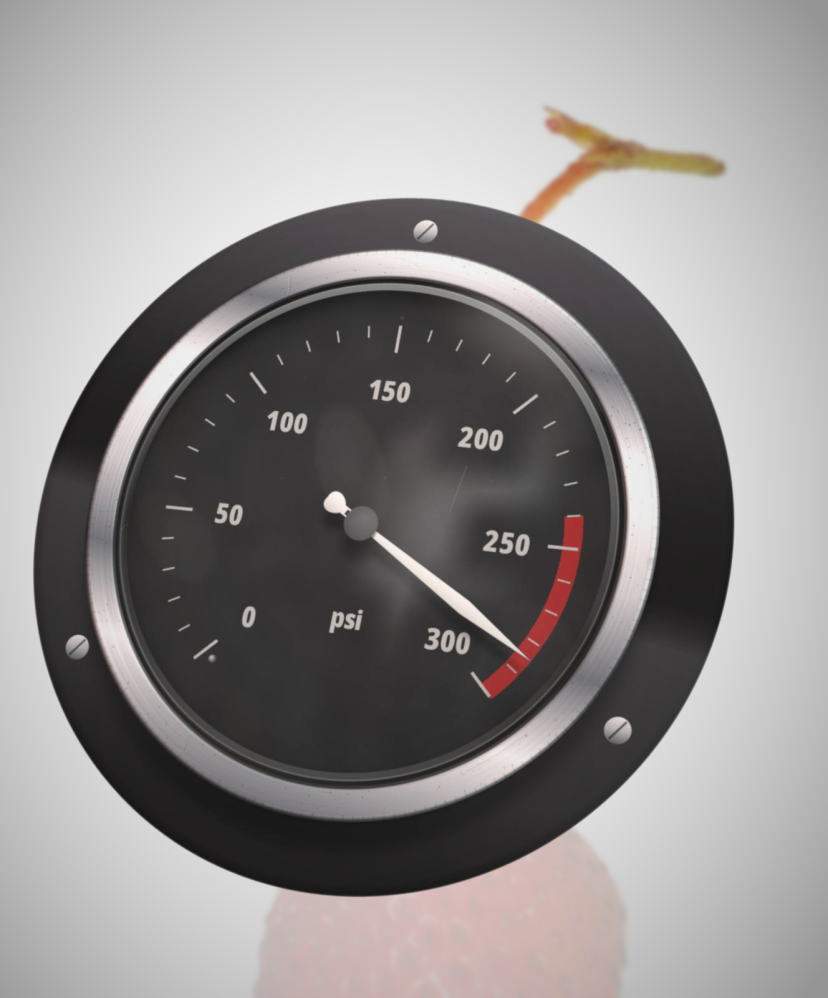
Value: 285 psi
